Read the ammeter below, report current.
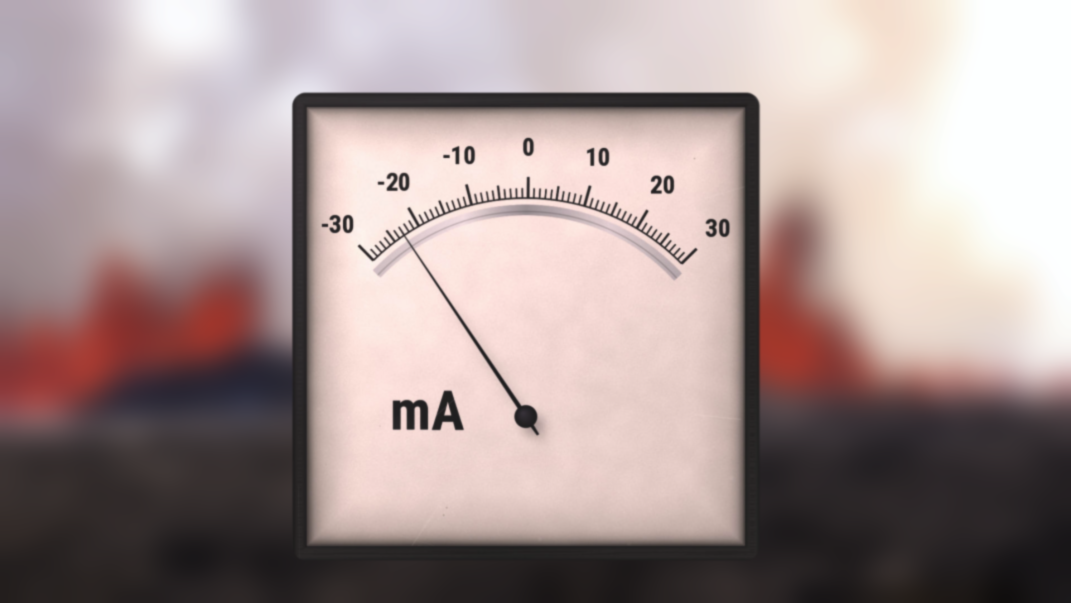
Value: -23 mA
